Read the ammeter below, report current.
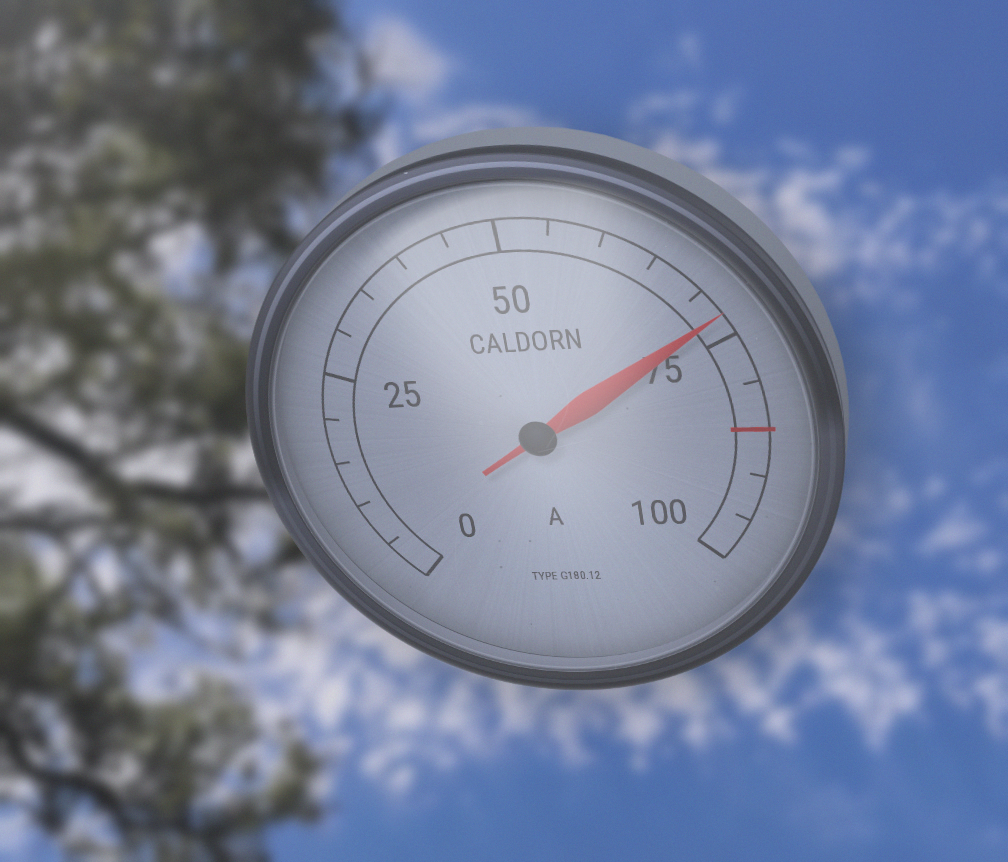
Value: 72.5 A
